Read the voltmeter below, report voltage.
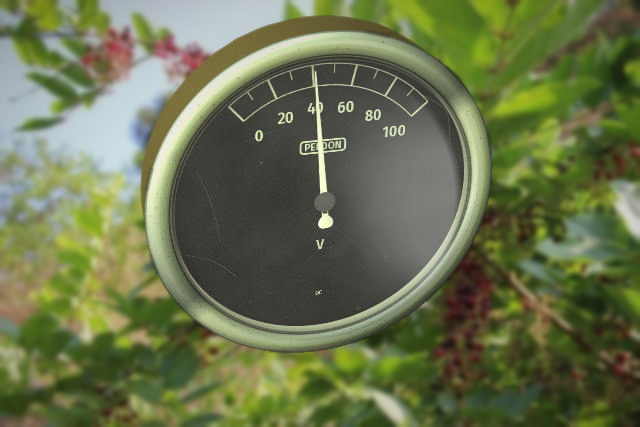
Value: 40 V
